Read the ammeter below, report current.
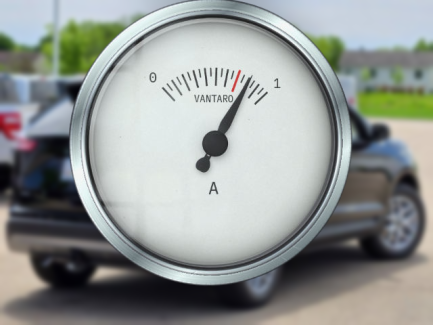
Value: 0.8 A
